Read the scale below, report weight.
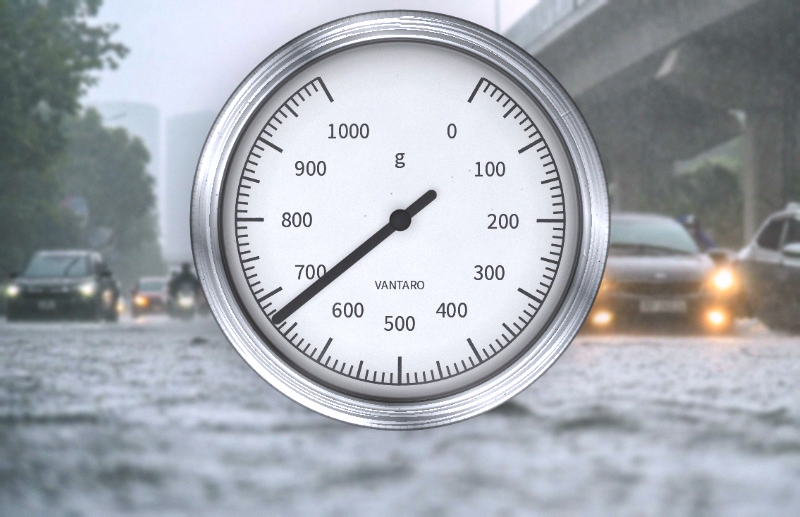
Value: 670 g
